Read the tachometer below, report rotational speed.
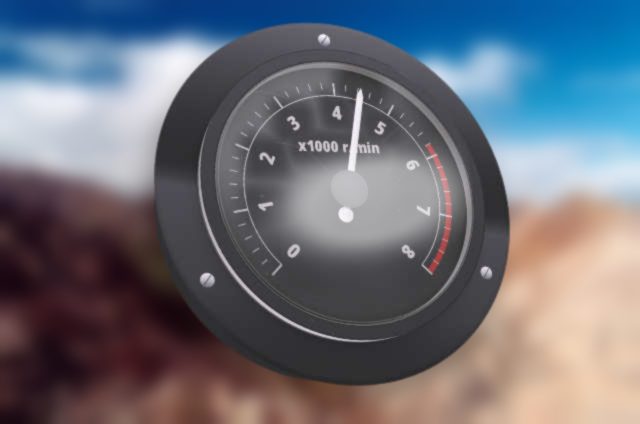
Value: 4400 rpm
